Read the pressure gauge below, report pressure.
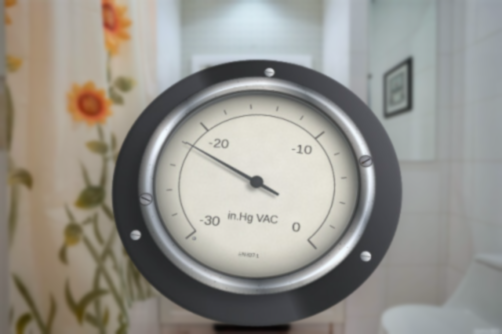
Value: -22 inHg
